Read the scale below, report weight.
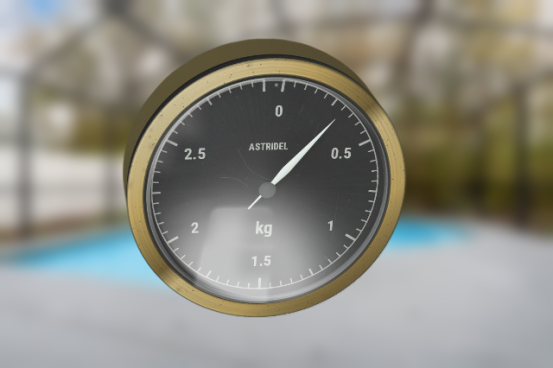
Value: 0.3 kg
